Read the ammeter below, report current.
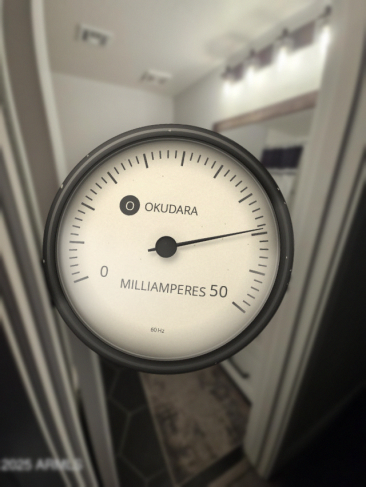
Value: 39.5 mA
